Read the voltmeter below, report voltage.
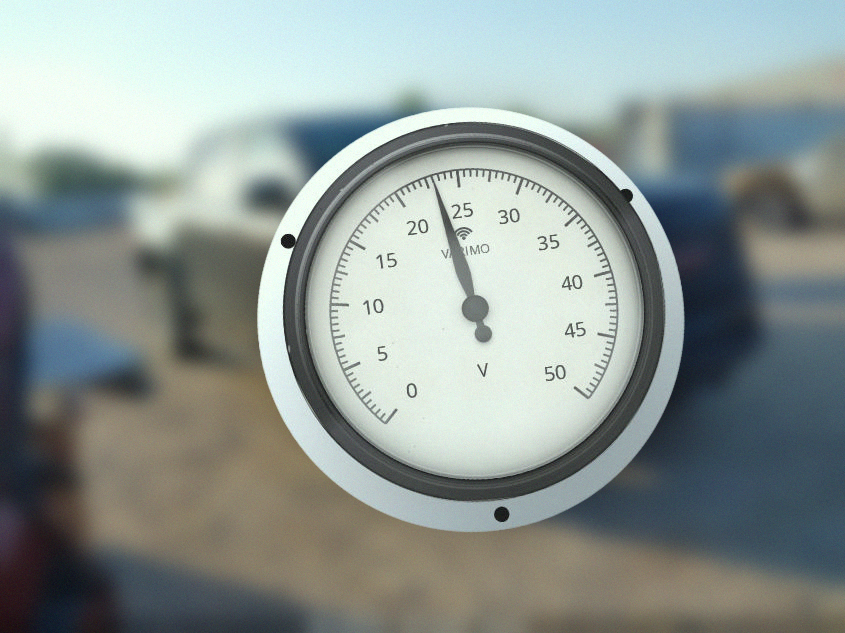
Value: 23 V
